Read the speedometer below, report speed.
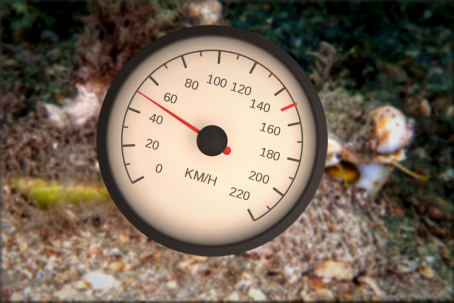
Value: 50 km/h
